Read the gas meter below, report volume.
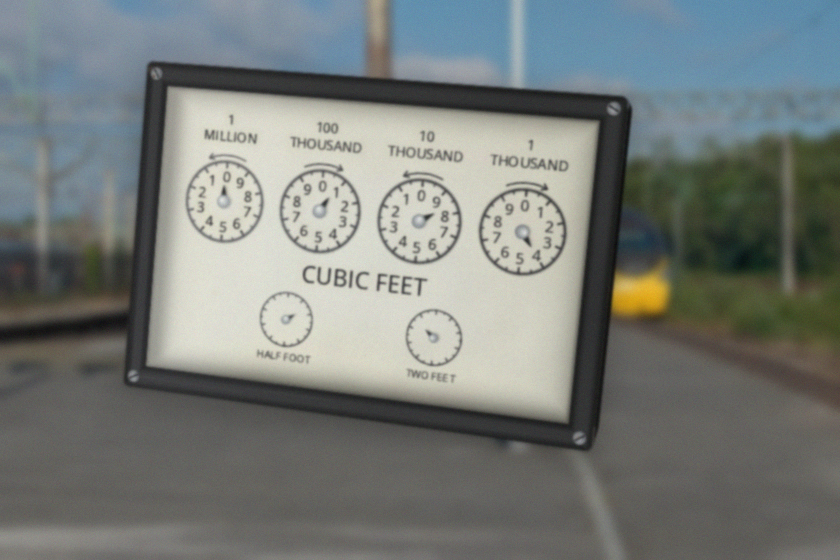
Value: 8400 ft³
